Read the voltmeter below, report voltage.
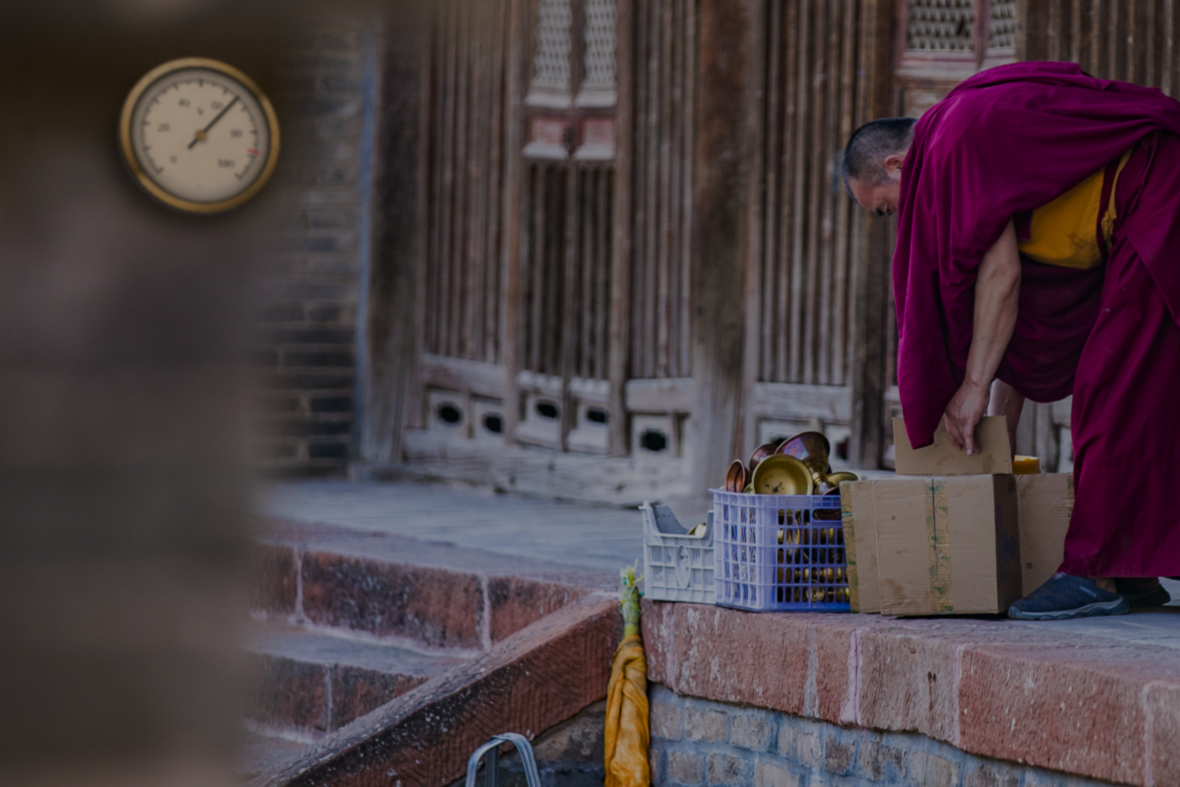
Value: 65 V
